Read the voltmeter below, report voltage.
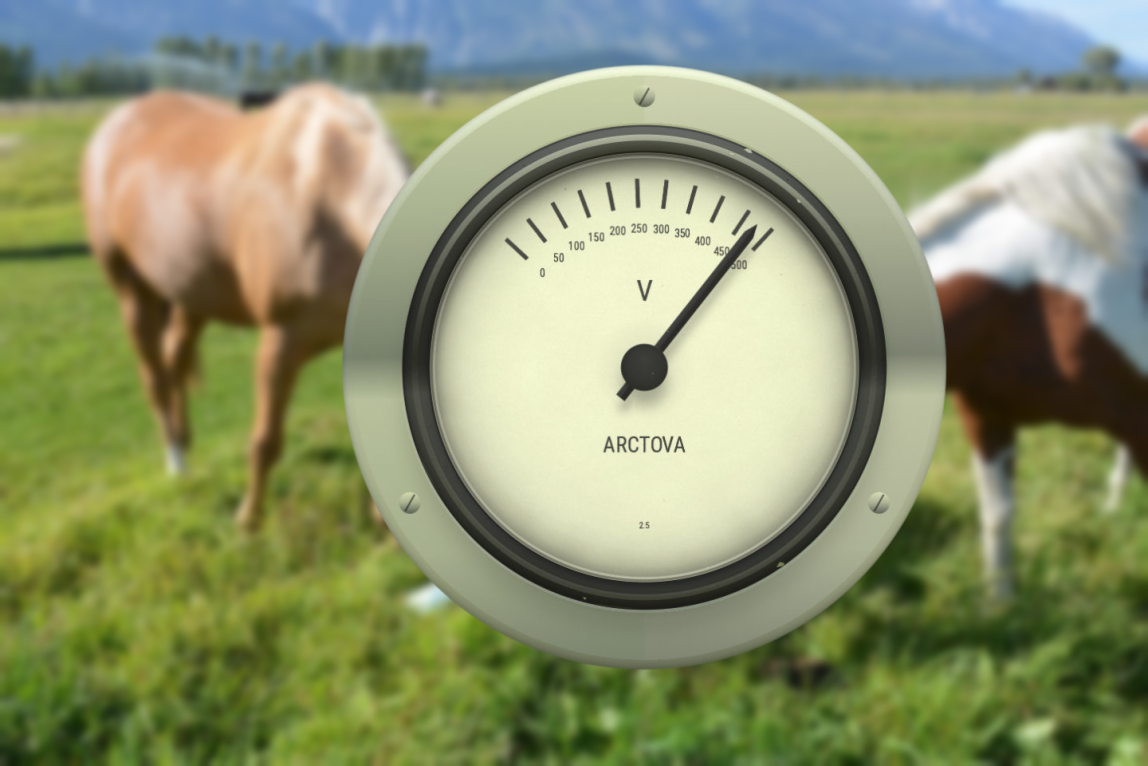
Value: 475 V
